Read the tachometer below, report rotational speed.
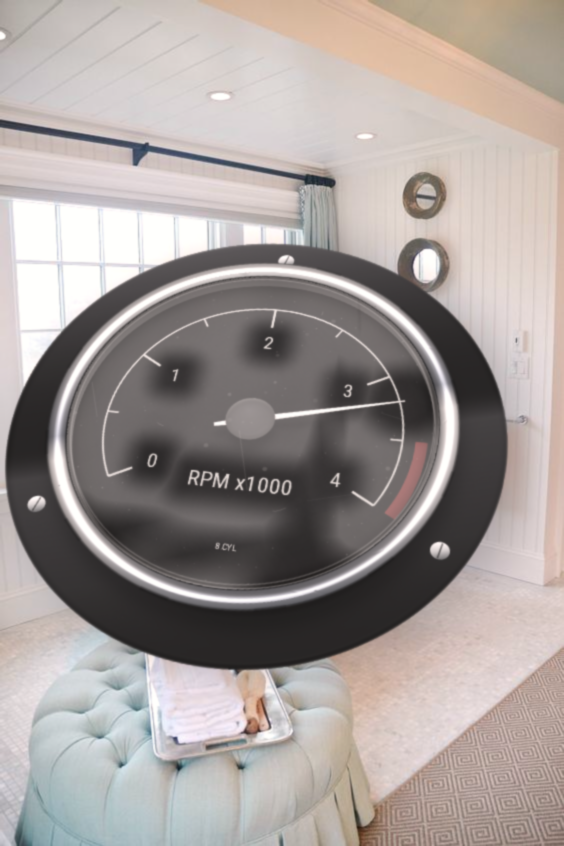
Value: 3250 rpm
